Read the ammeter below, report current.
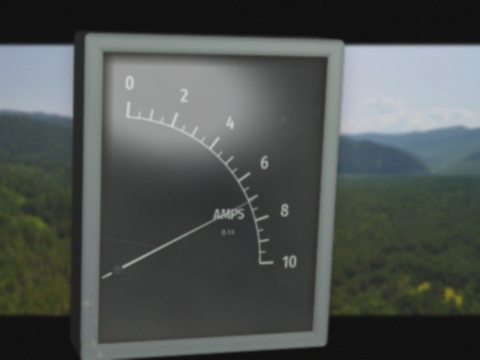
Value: 7 A
